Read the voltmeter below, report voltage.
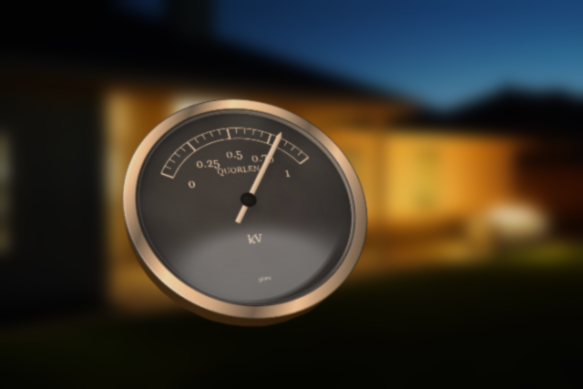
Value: 0.8 kV
